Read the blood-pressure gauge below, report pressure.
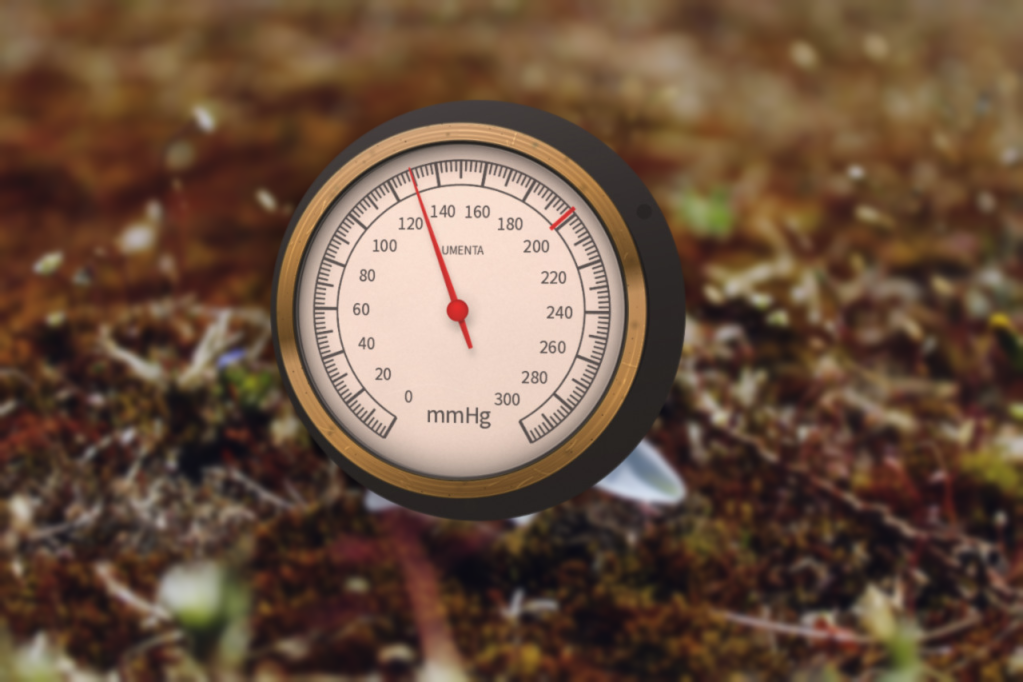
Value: 130 mmHg
